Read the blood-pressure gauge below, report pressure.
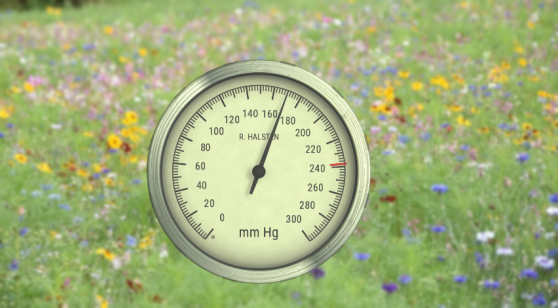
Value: 170 mmHg
